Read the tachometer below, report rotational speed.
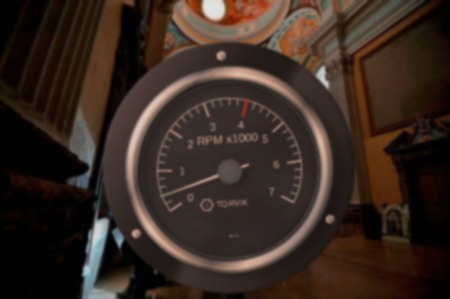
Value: 400 rpm
